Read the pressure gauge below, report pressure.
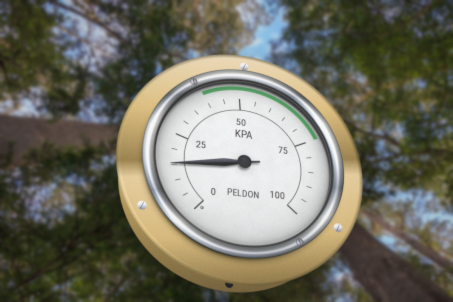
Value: 15 kPa
